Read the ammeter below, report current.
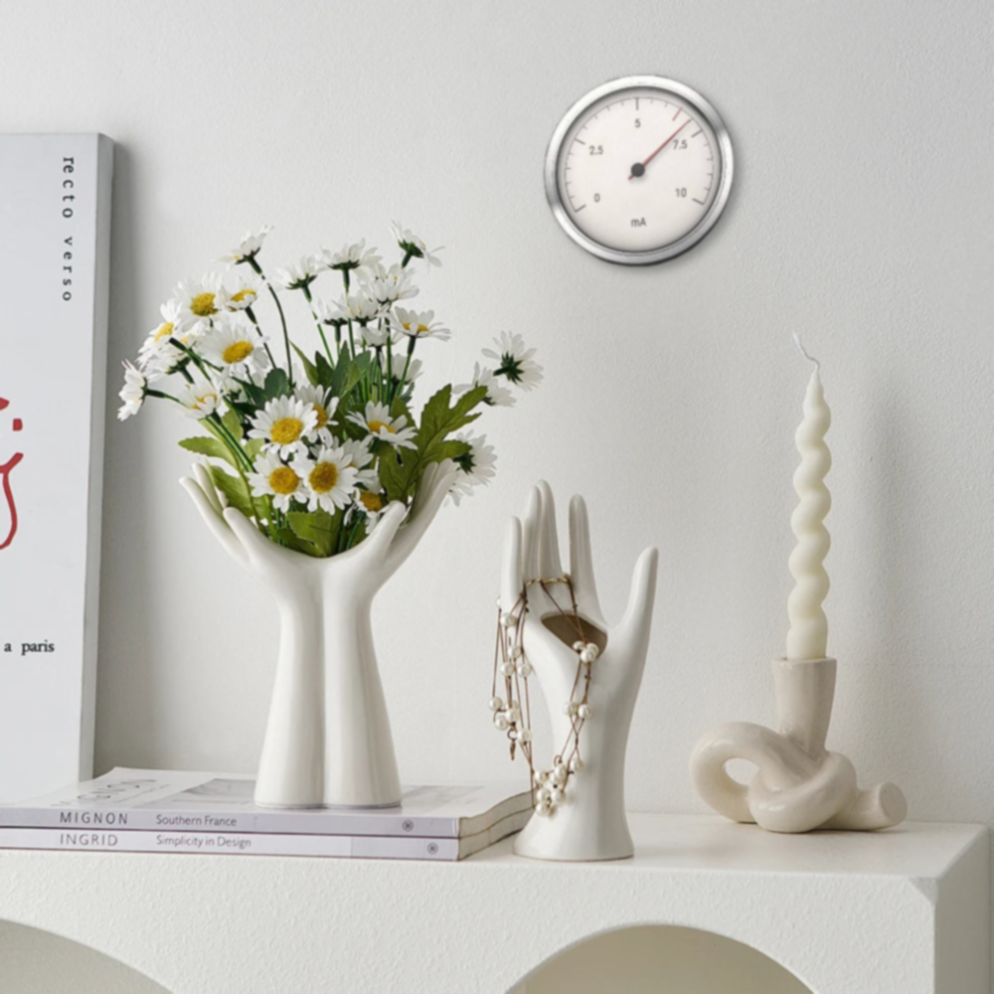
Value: 7 mA
